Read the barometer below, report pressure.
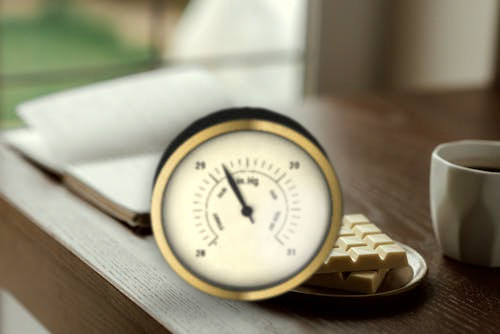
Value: 29.2 inHg
